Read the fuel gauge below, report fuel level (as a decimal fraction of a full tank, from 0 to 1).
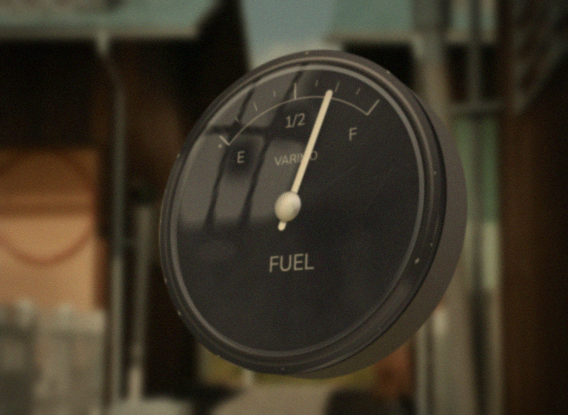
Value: 0.75
